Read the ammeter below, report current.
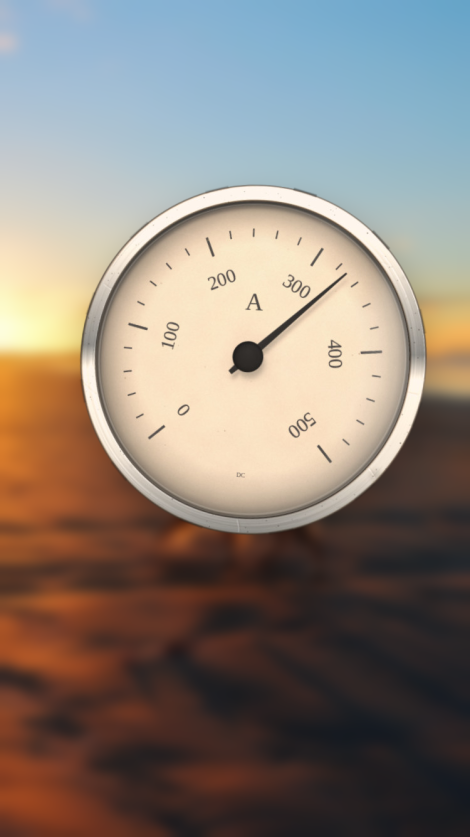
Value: 330 A
